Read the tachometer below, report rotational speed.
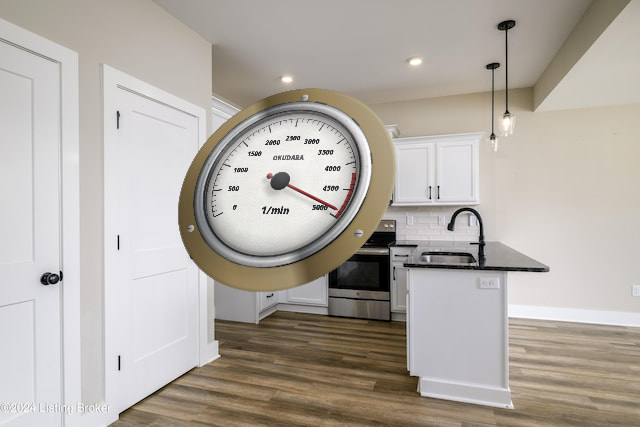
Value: 4900 rpm
